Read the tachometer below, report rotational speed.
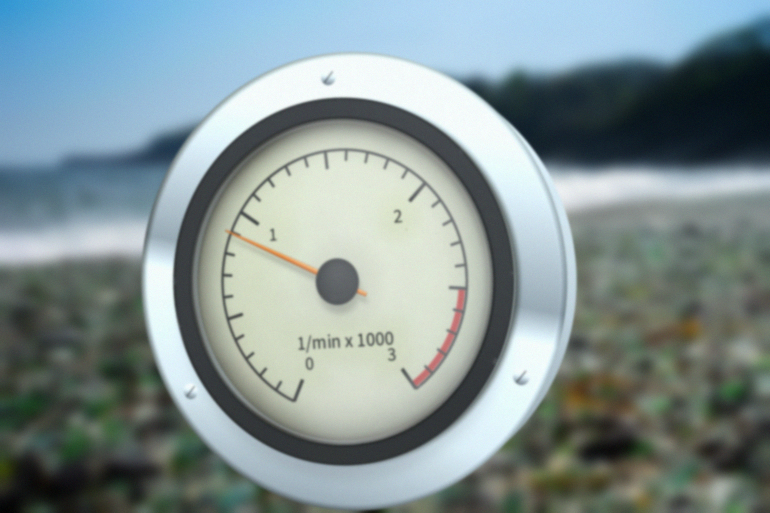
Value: 900 rpm
